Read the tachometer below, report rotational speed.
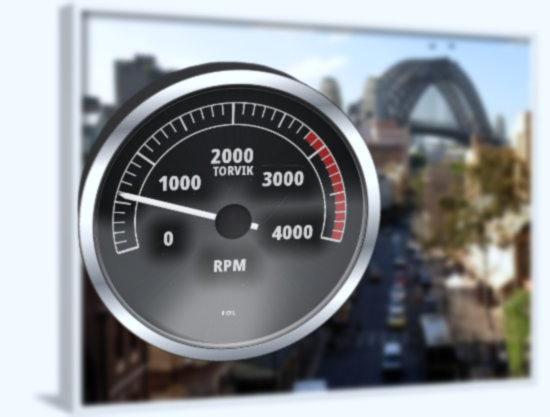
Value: 600 rpm
